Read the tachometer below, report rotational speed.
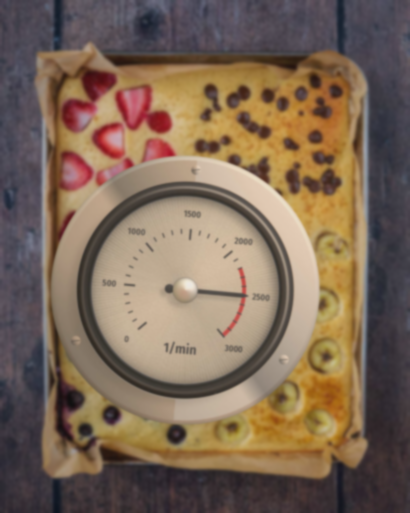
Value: 2500 rpm
